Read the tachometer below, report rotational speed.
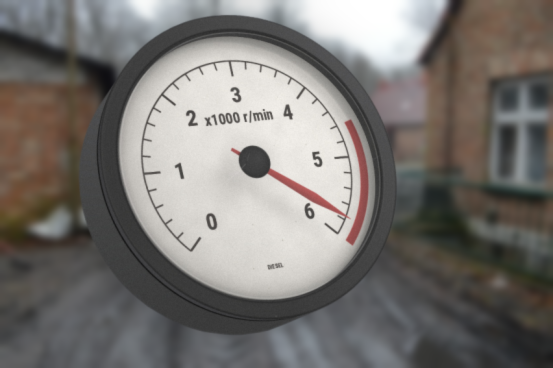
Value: 5800 rpm
